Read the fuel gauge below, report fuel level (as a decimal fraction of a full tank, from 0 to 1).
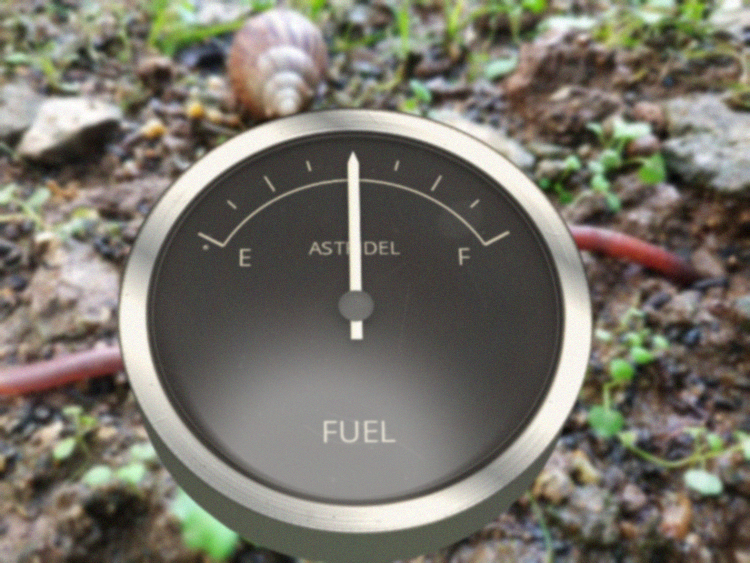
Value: 0.5
